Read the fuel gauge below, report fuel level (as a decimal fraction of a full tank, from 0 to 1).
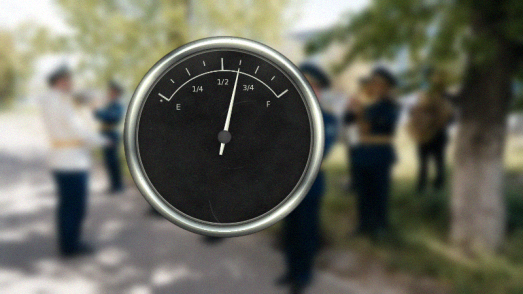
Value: 0.625
